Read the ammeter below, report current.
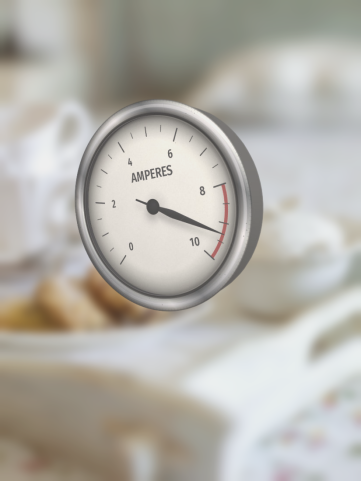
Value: 9.25 A
